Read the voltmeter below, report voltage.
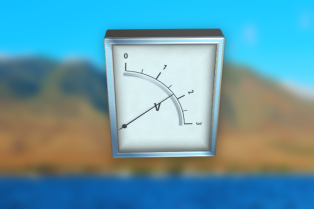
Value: 1.75 V
